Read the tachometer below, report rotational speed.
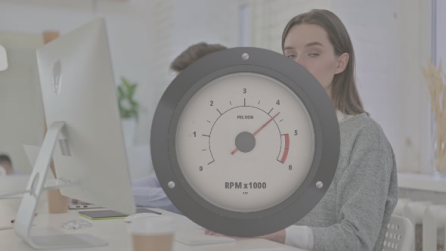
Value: 4250 rpm
